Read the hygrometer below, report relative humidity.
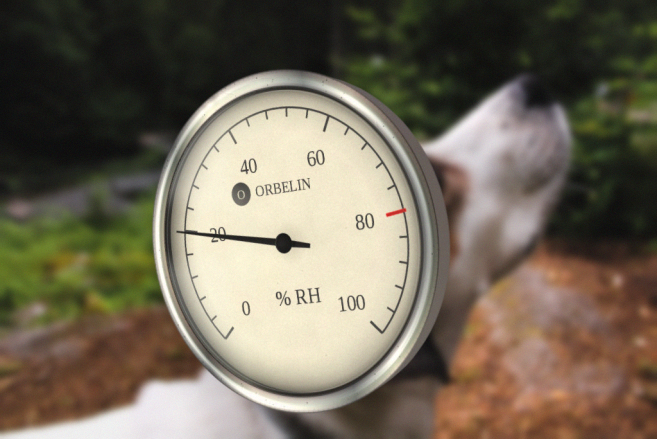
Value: 20 %
